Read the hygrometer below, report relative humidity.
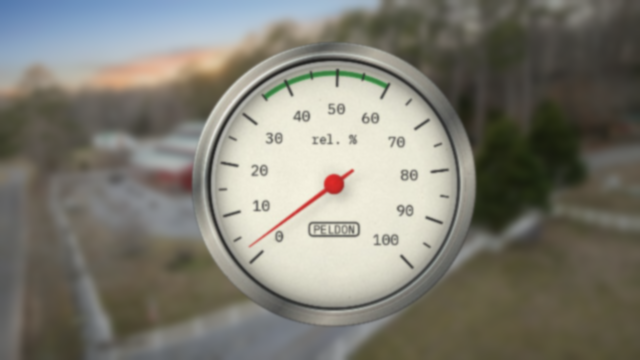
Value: 2.5 %
